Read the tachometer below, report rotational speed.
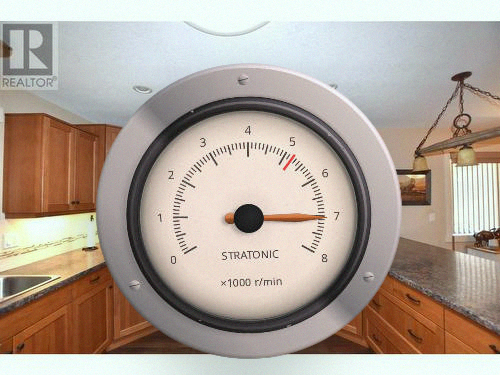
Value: 7000 rpm
